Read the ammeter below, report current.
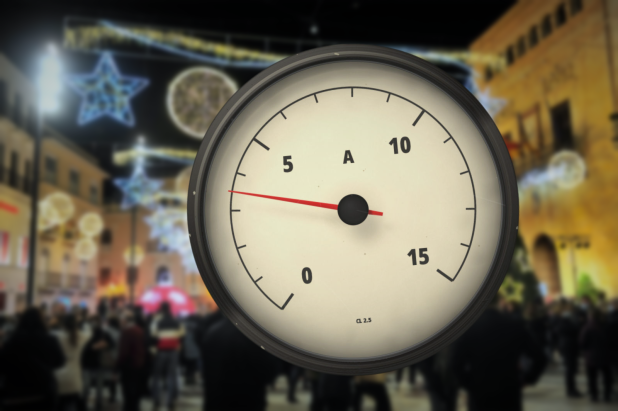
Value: 3.5 A
